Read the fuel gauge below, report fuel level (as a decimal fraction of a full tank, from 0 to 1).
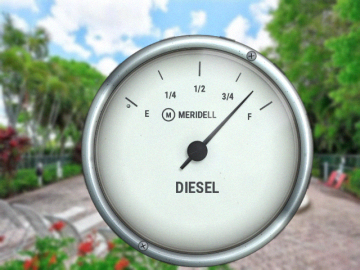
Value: 0.875
